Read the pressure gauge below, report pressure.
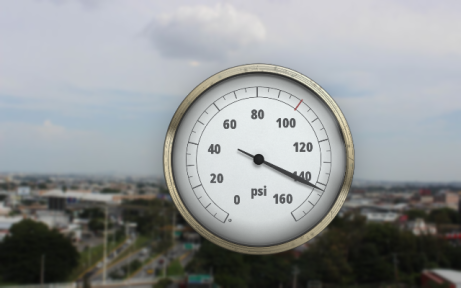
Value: 142.5 psi
